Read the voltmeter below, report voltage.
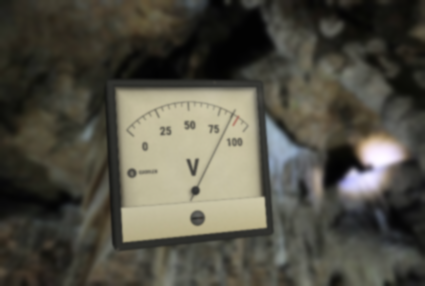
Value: 85 V
